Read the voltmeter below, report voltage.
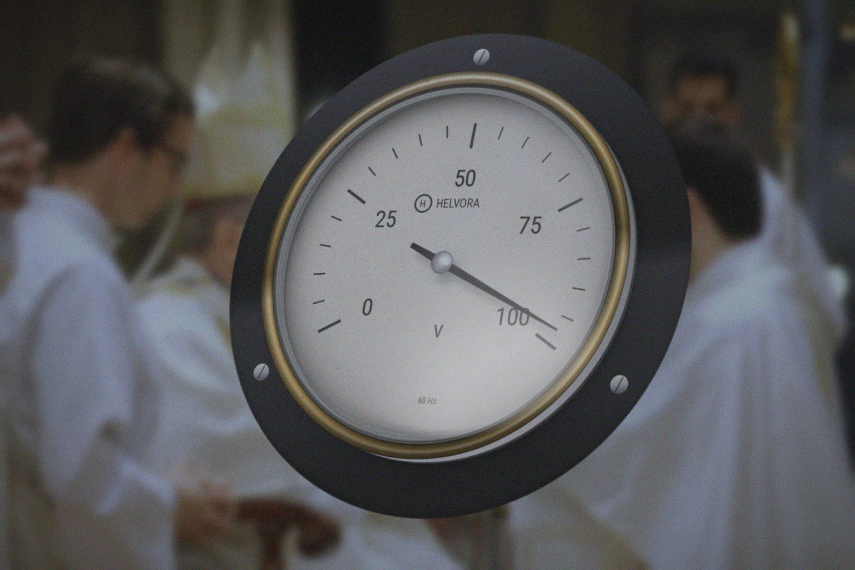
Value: 97.5 V
